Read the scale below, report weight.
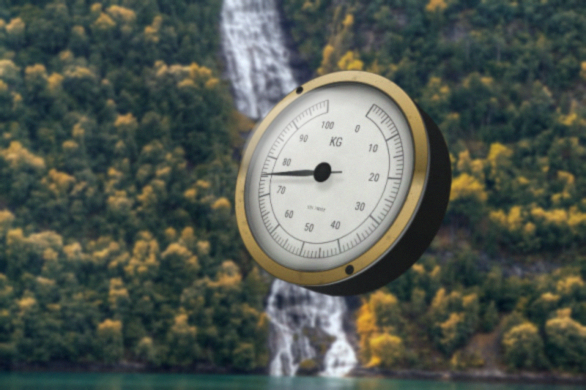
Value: 75 kg
